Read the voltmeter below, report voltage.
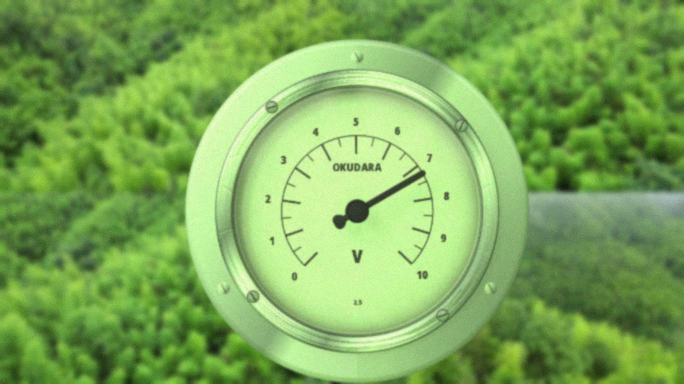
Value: 7.25 V
